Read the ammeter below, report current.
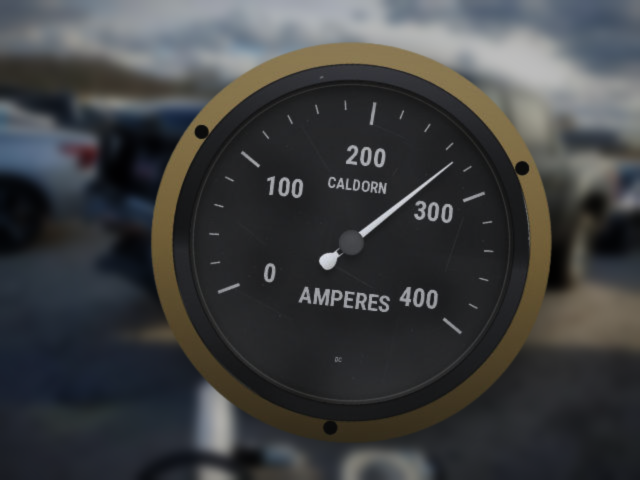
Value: 270 A
